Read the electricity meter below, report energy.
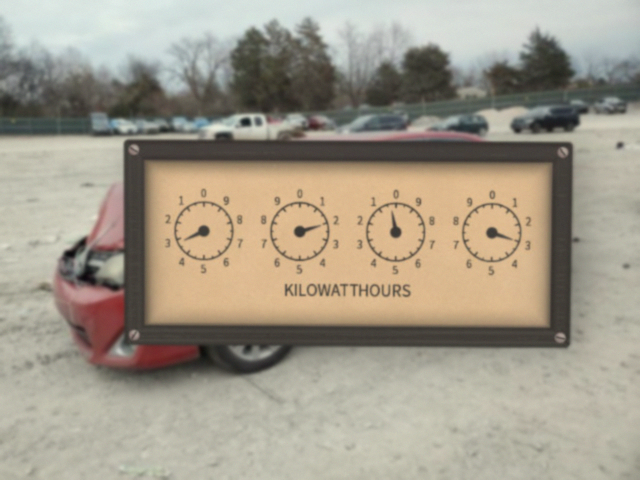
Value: 3203 kWh
